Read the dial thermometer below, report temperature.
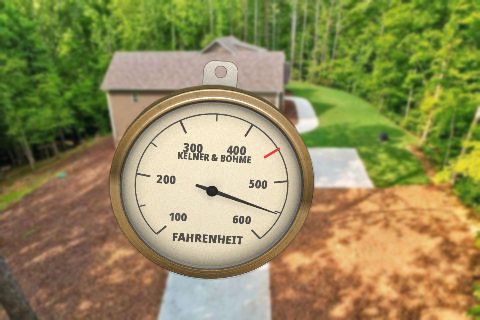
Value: 550 °F
